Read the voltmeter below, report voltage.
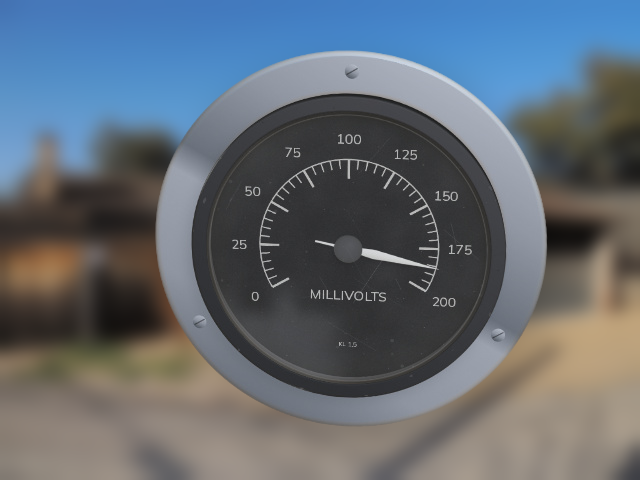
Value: 185 mV
